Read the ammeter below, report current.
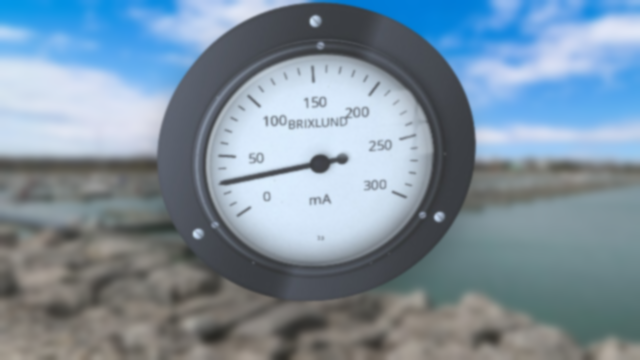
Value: 30 mA
